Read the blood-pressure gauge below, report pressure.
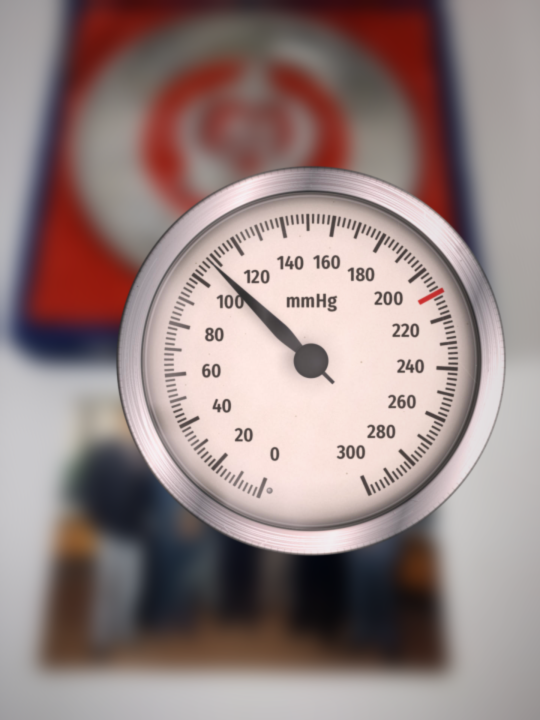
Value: 108 mmHg
